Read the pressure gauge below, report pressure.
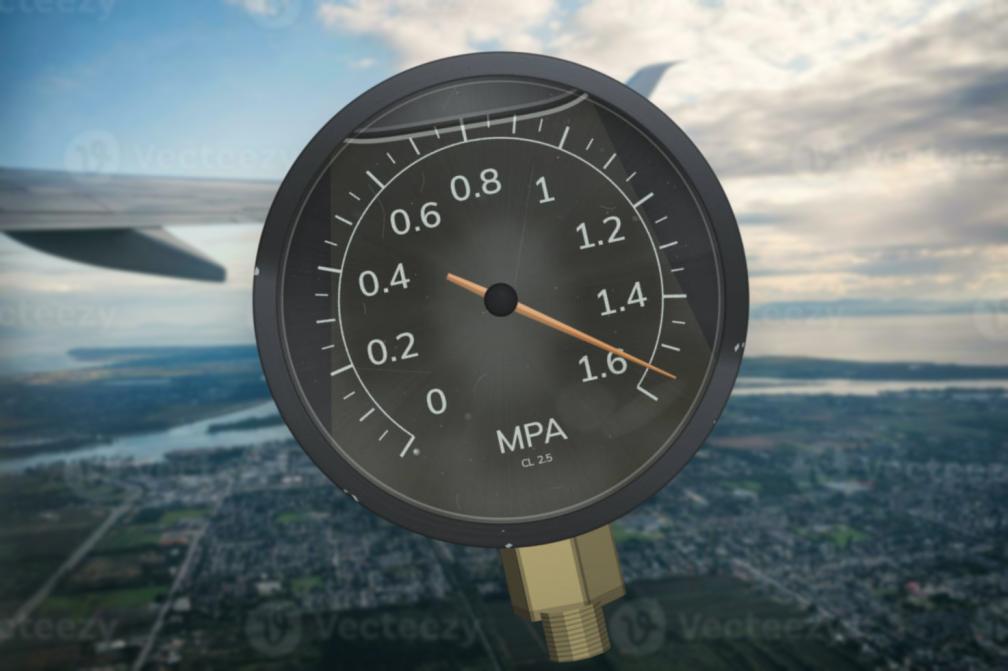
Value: 1.55 MPa
